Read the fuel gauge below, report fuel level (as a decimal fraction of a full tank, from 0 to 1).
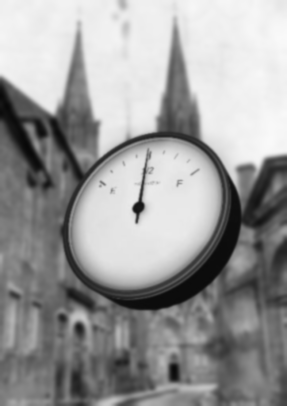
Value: 0.5
